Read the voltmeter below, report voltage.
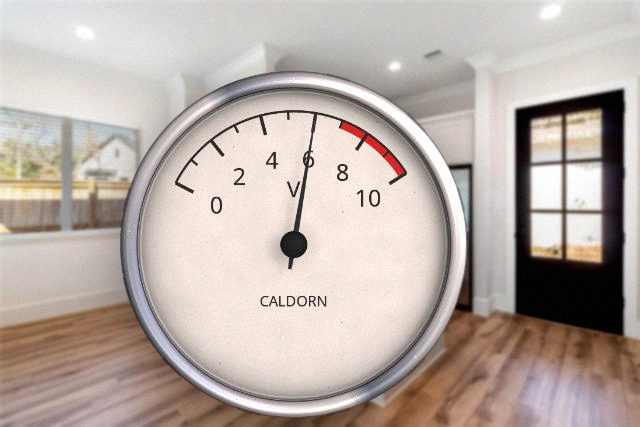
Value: 6 V
